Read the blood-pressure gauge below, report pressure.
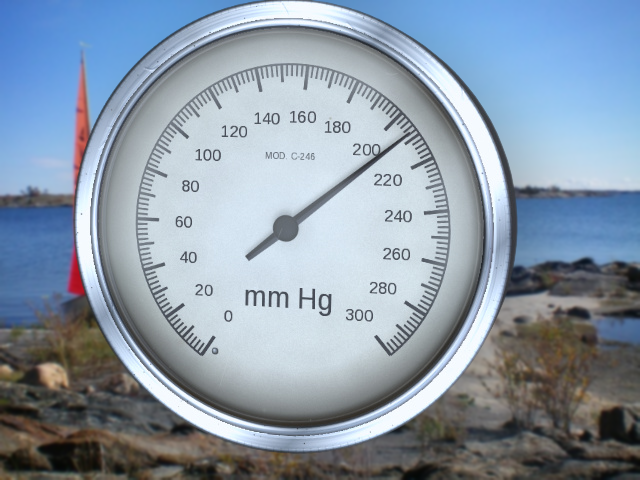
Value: 208 mmHg
